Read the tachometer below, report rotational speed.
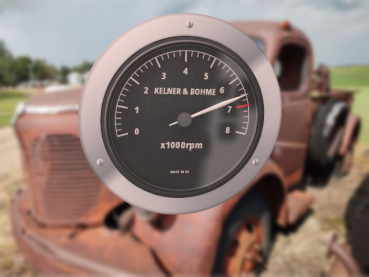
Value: 6600 rpm
